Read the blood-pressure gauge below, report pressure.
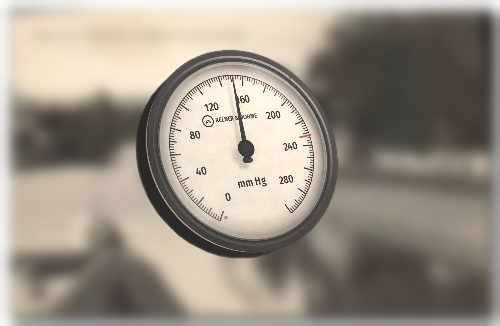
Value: 150 mmHg
